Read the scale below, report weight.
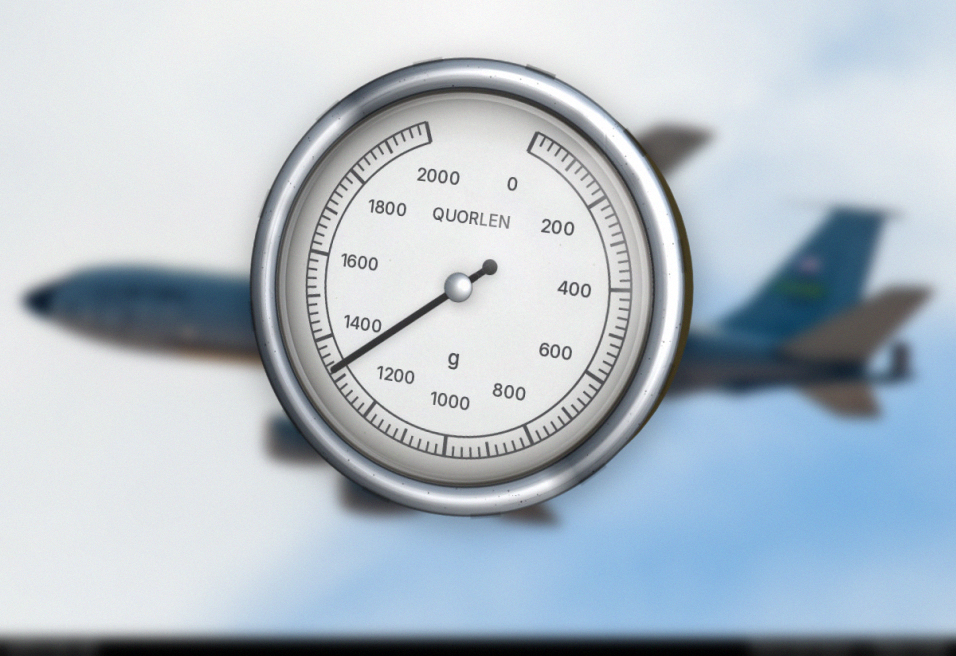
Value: 1320 g
